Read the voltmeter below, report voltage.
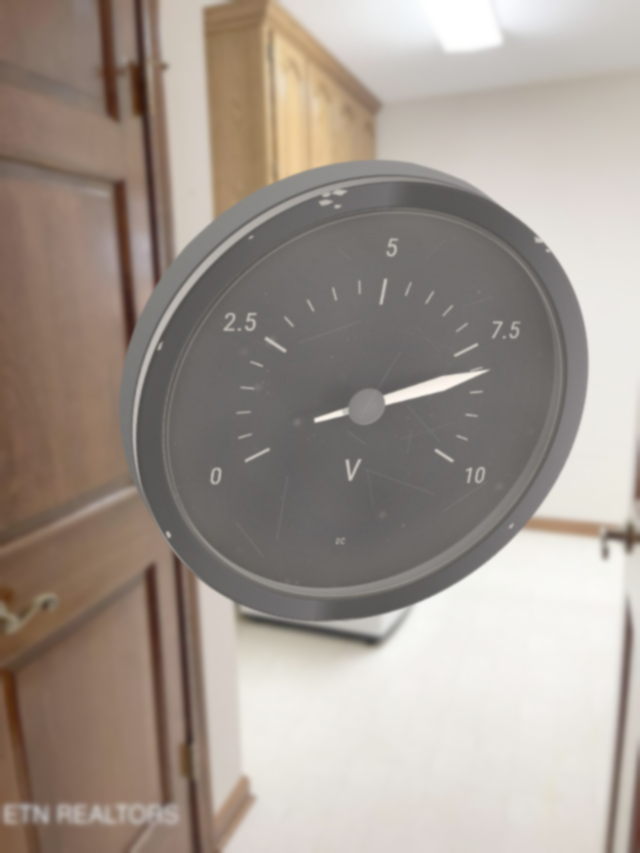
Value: 8 V
